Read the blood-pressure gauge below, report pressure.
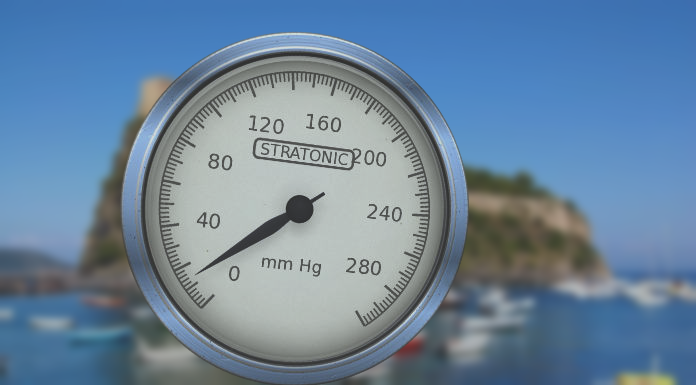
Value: 14 mmHg
